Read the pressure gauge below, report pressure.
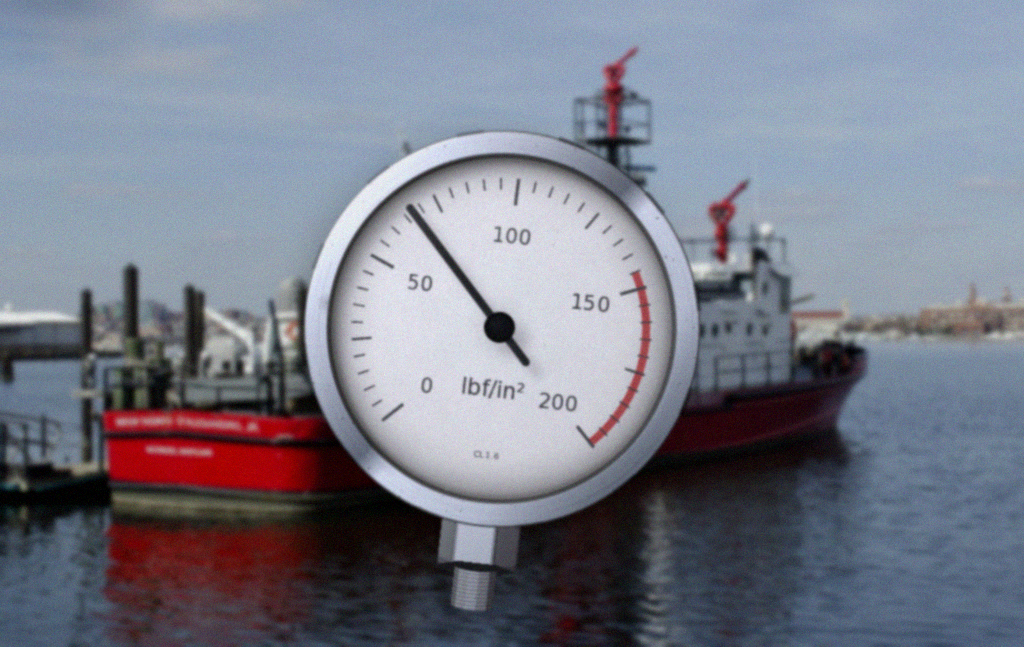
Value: 67.5 psi
